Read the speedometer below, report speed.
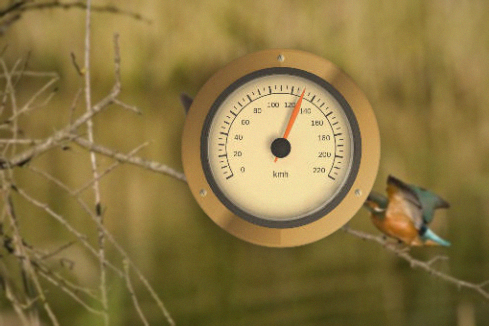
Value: 130 km/h
